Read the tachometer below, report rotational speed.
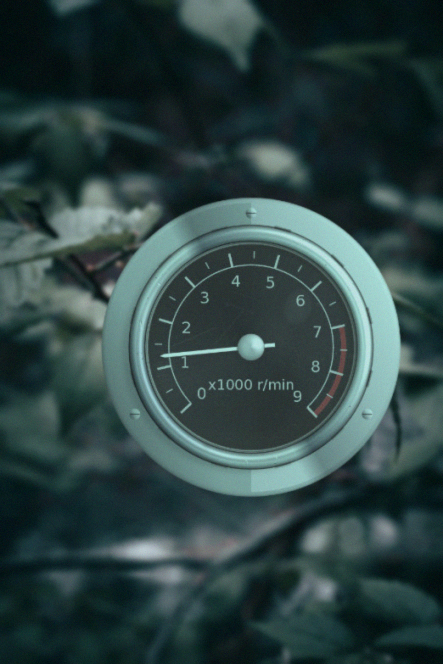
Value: 1250 rpm
